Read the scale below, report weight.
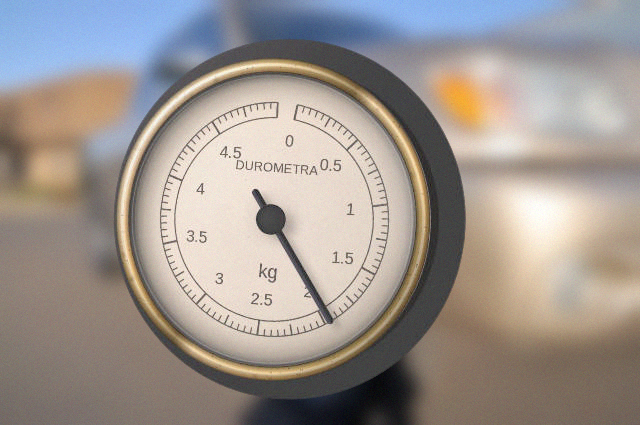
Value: 1.95 kg
